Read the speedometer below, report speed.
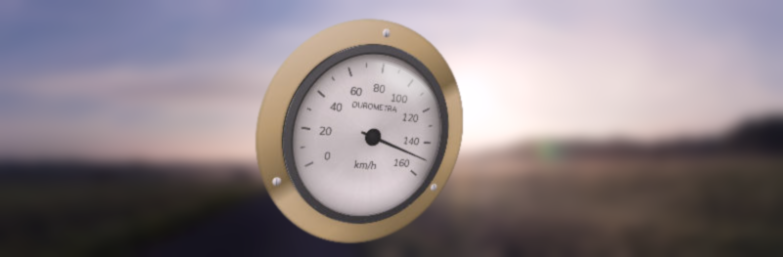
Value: 150 km/h
